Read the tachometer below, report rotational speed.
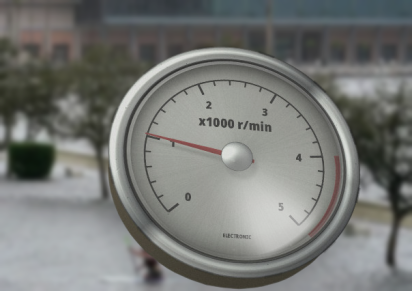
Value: 1000 rpm
